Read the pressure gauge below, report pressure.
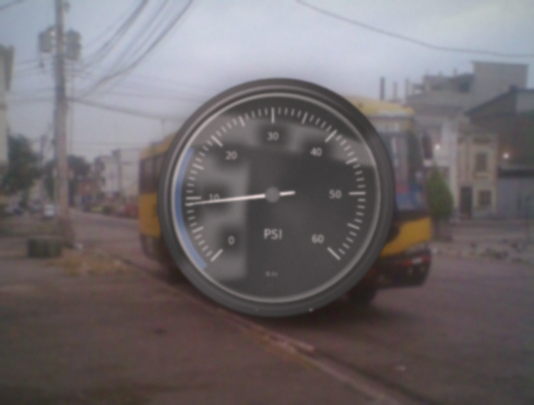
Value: 9 psi
